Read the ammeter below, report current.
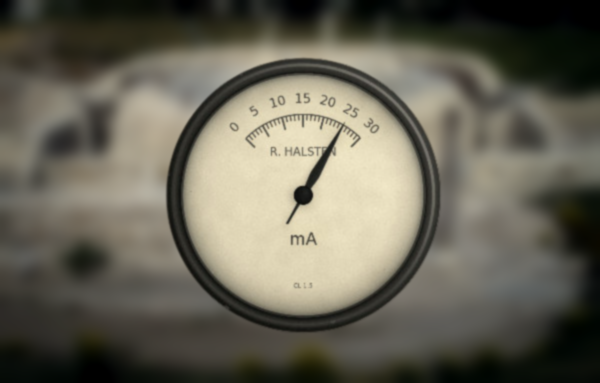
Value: 25 mA
